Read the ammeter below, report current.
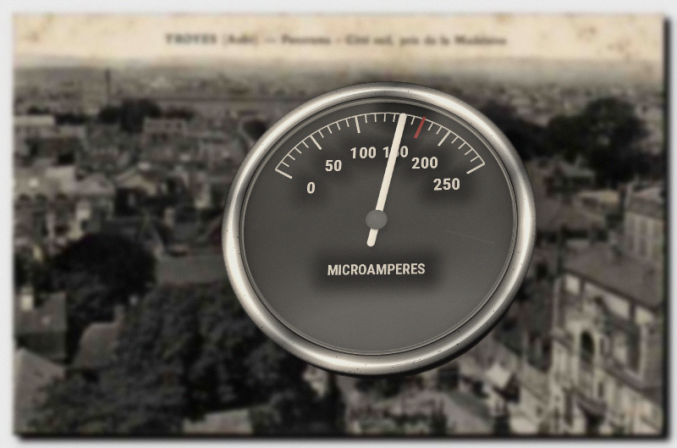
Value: 150 µA
